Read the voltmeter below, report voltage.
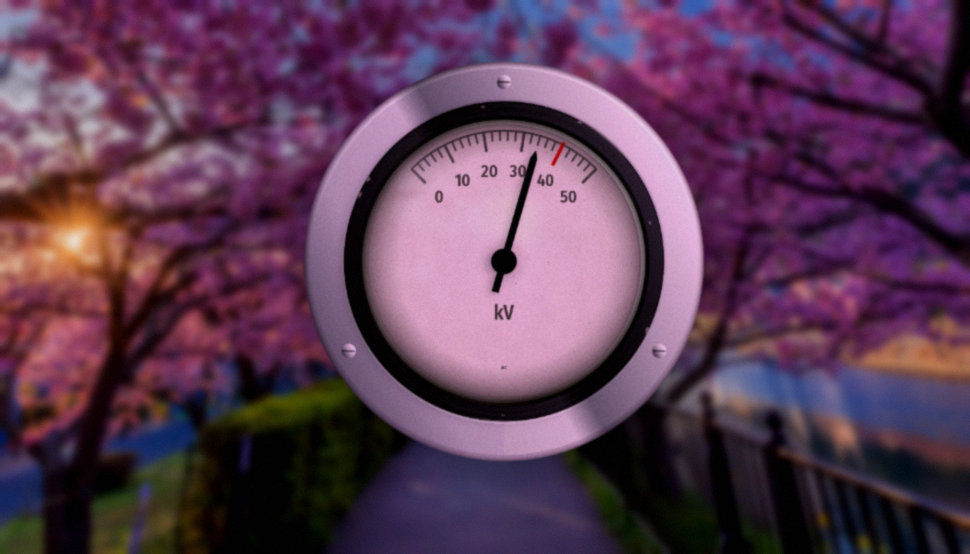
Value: 34 kV
